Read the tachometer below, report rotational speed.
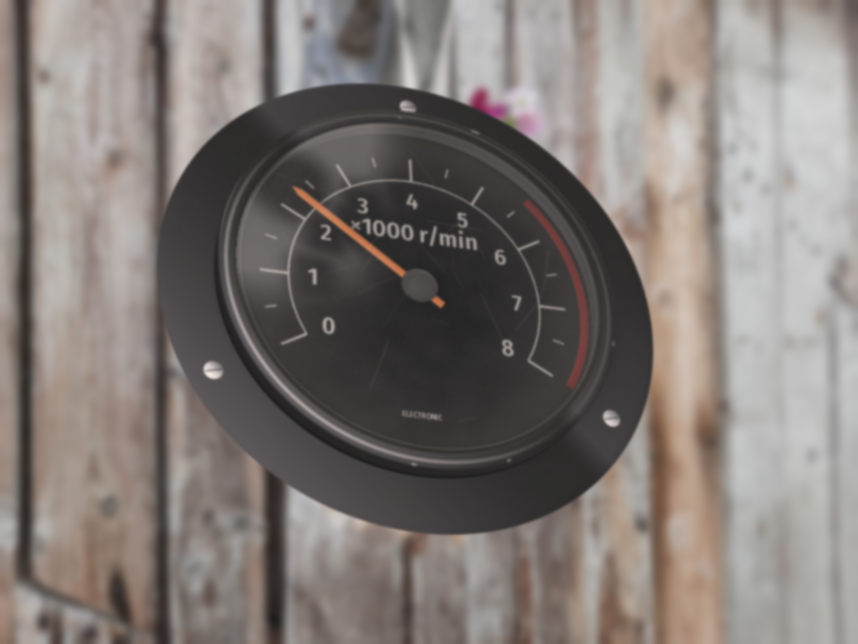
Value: 2250 rpm
